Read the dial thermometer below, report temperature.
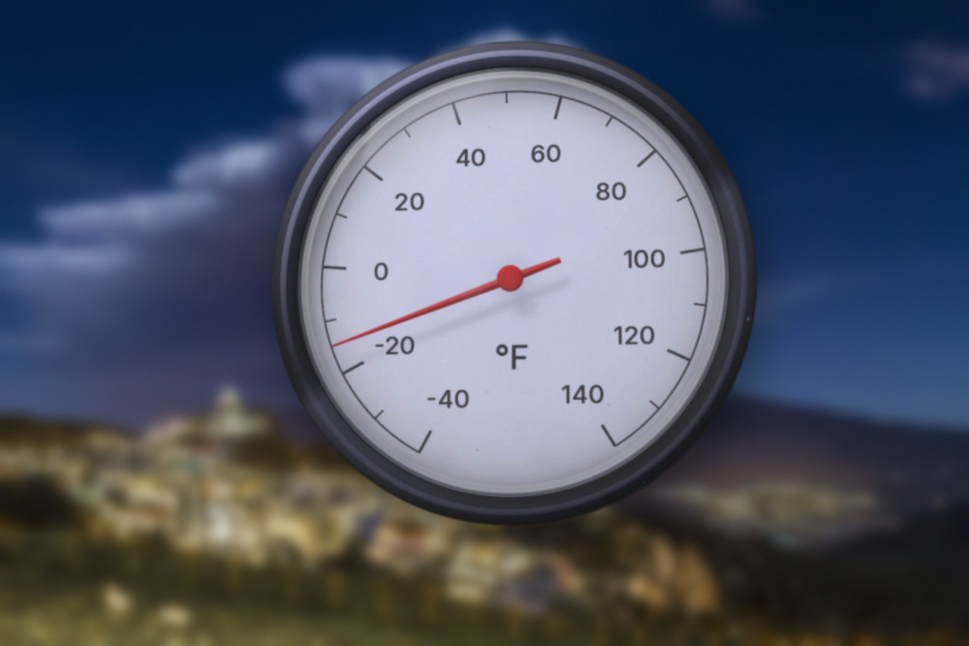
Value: -15 °F
